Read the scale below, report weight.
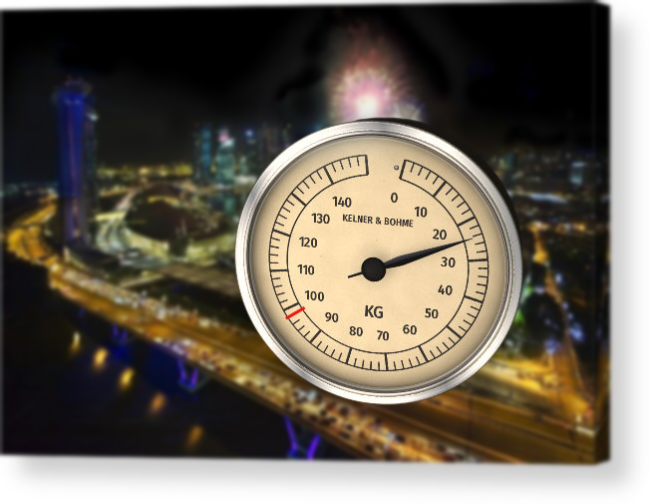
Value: 24 kg
